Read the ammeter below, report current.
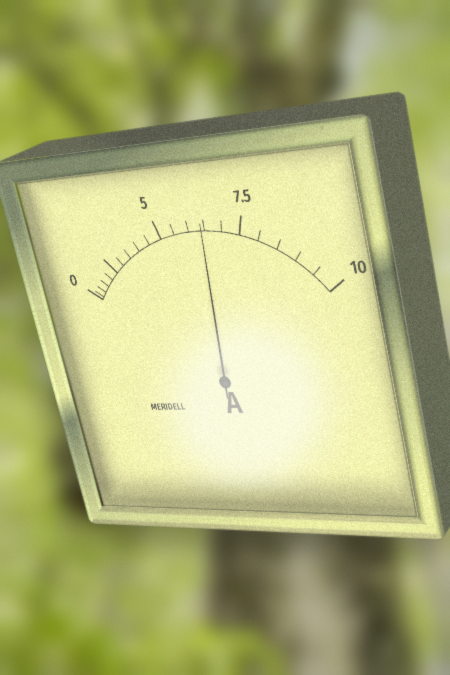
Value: 6.5 A
